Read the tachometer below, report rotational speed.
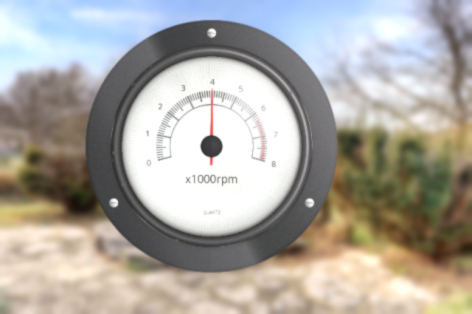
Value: 4000 rpm
